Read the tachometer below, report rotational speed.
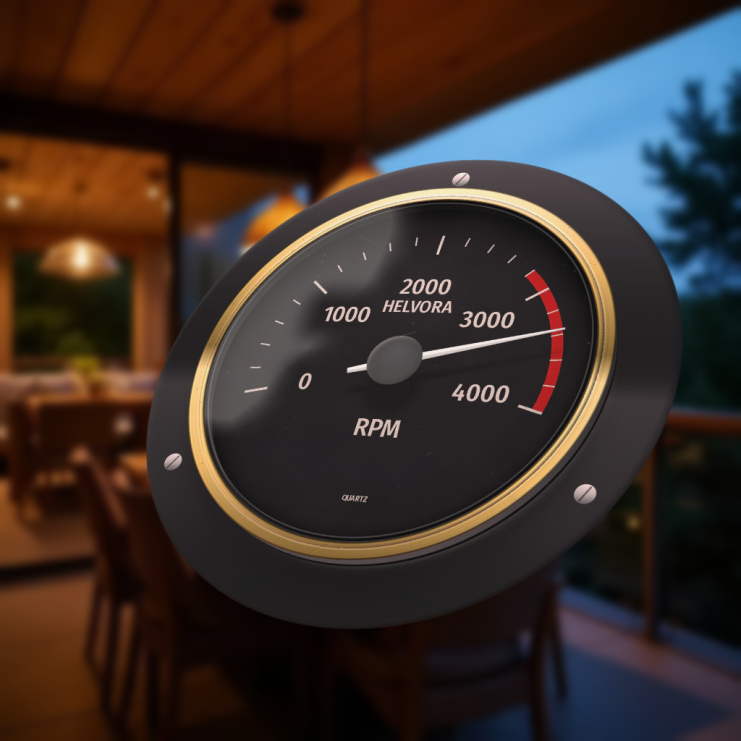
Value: 3400 rpm
